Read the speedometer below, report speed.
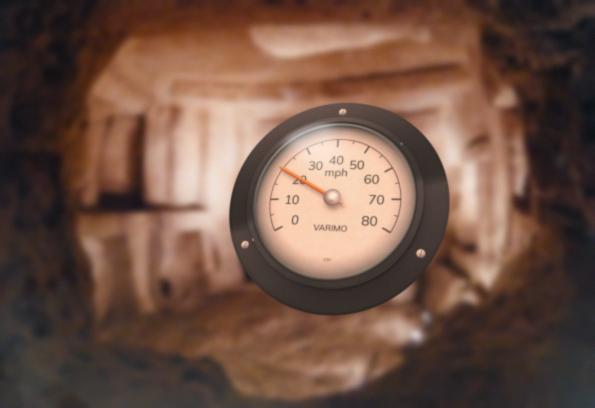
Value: 20 mph
